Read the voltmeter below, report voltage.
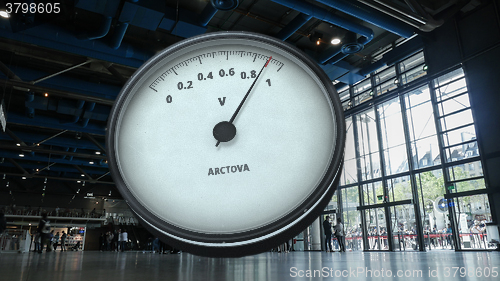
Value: 0.9 V
